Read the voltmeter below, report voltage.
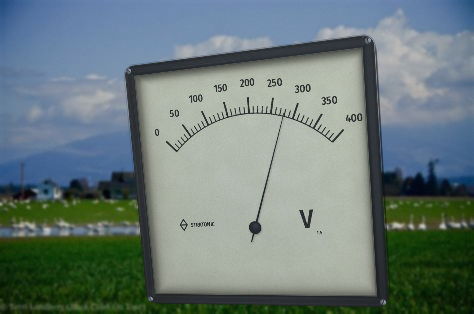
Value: 280 V
